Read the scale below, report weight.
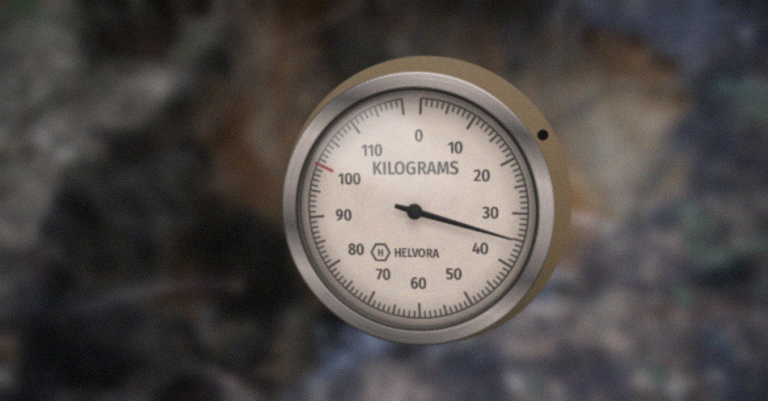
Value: 35 kg
